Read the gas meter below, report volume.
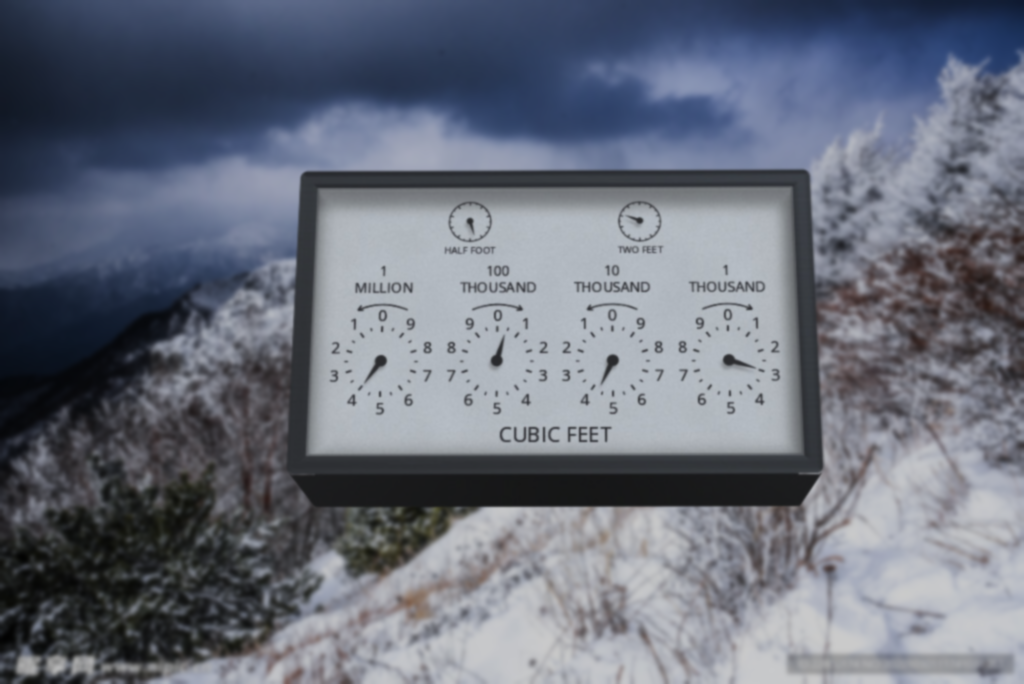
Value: 404300 ft³
